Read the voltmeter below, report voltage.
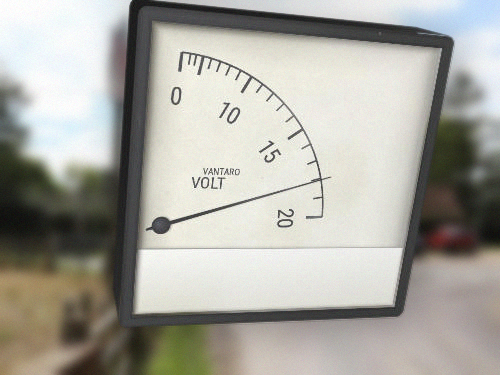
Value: 18 V
